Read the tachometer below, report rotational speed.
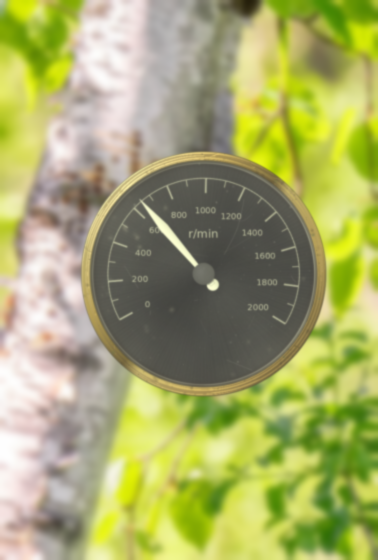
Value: 650 rpm
